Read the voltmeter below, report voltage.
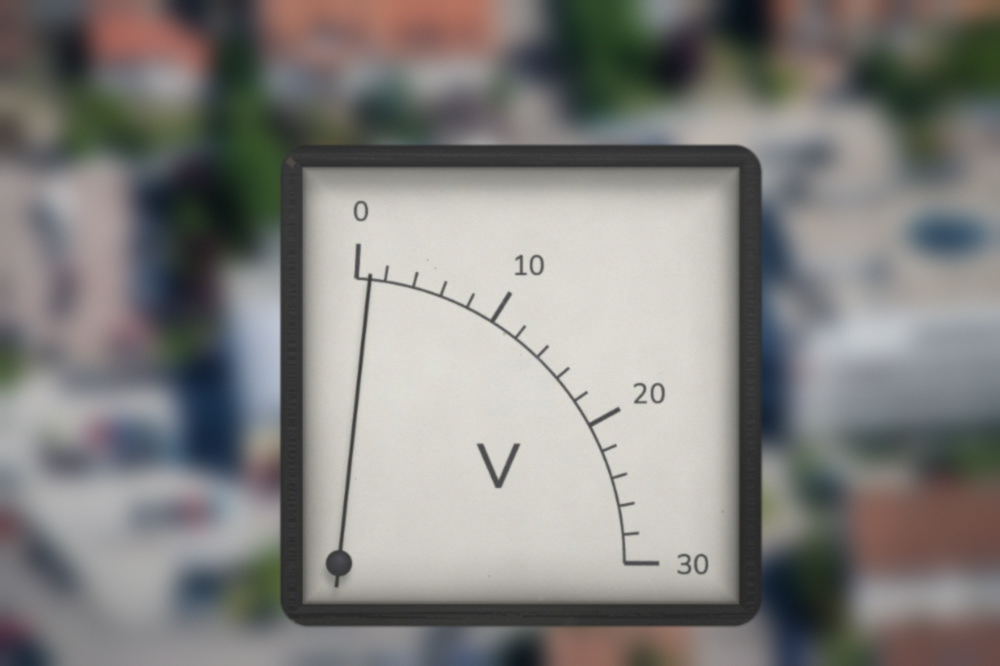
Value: 1 V
